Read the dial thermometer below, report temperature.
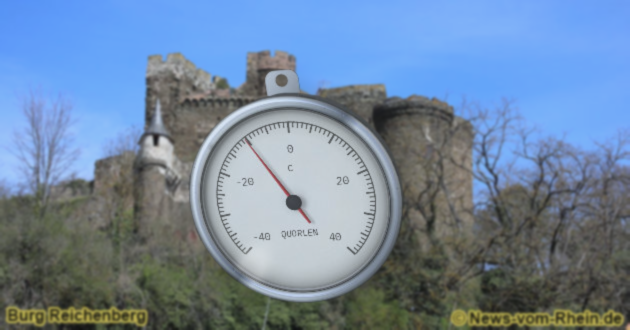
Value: -10 °C
